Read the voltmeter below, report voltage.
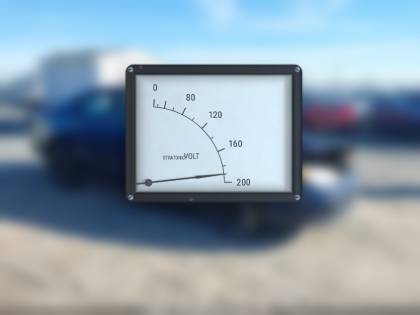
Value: 190 V
